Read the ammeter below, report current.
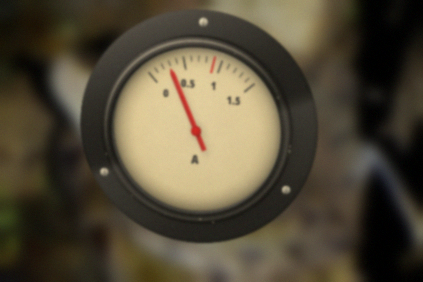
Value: 0.3 A
